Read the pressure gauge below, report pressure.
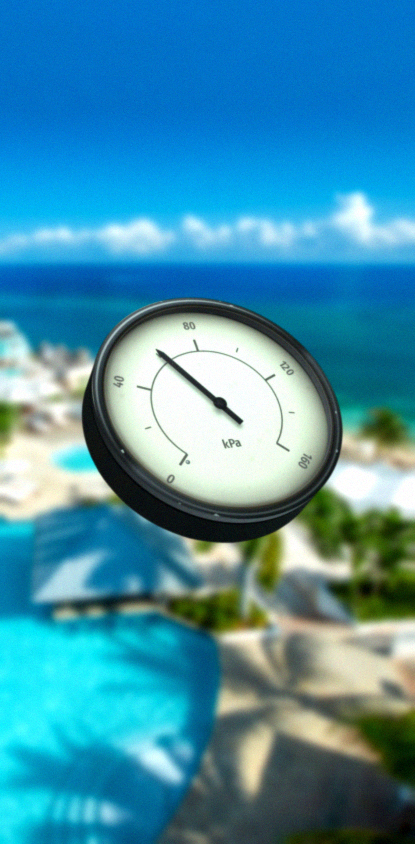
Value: 60 kPa
